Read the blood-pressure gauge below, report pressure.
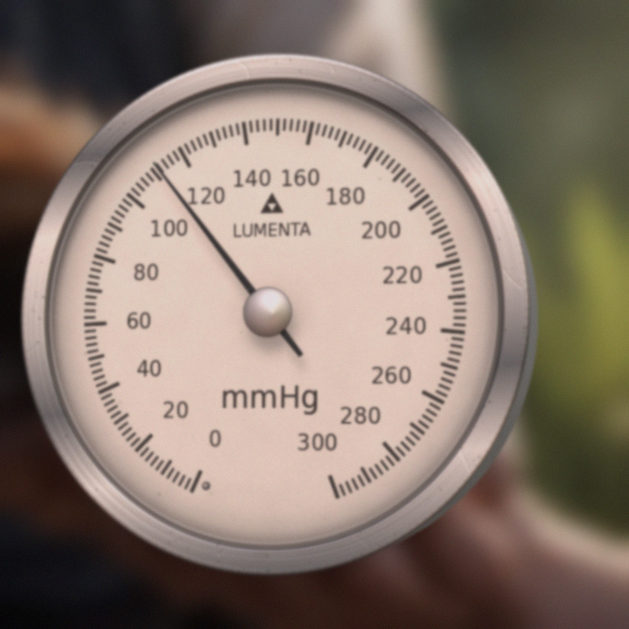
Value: 112 mmHg
